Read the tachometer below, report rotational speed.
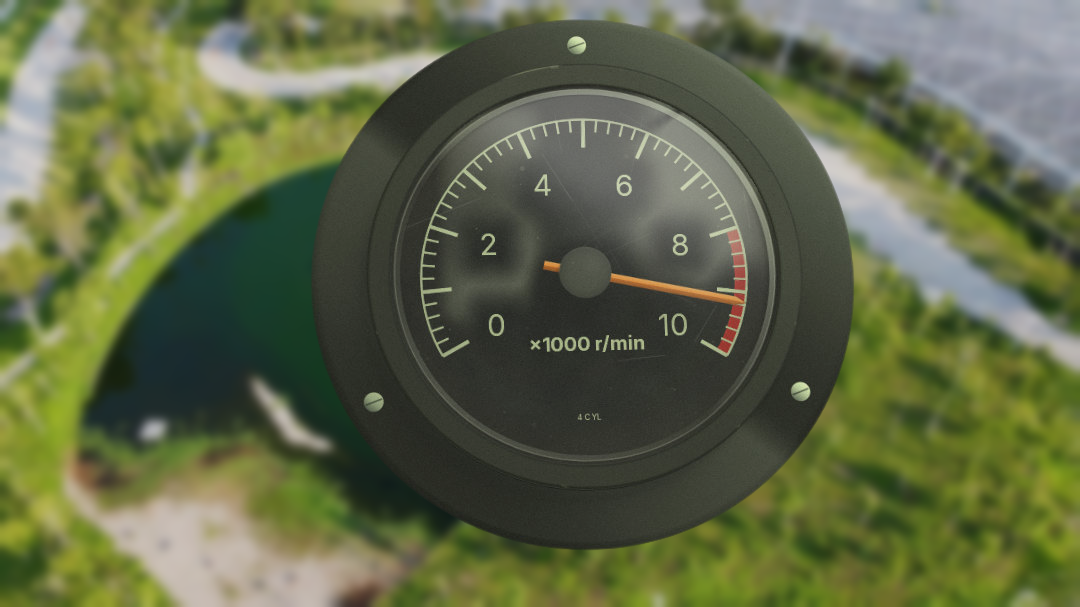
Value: 9200 rpm
